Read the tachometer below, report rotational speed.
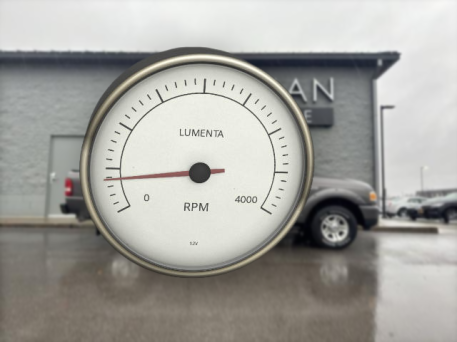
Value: 400 rpm
